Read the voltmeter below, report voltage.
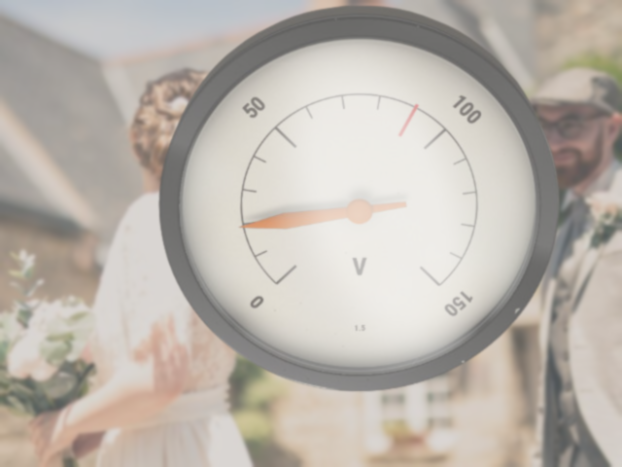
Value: 20 V
